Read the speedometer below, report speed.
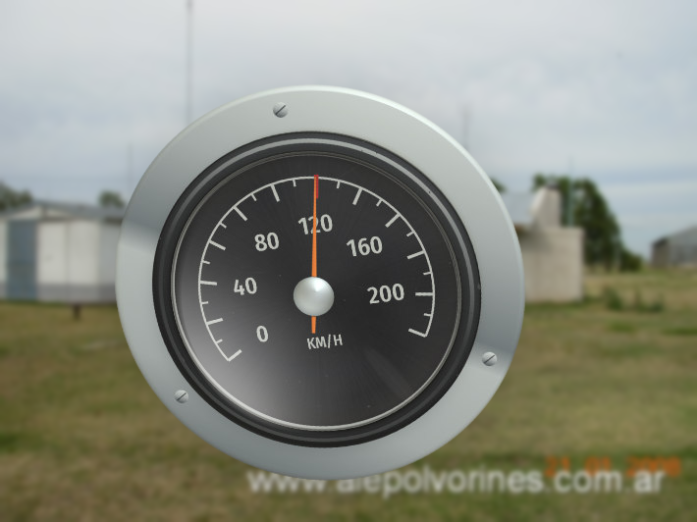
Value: 120 km/h
